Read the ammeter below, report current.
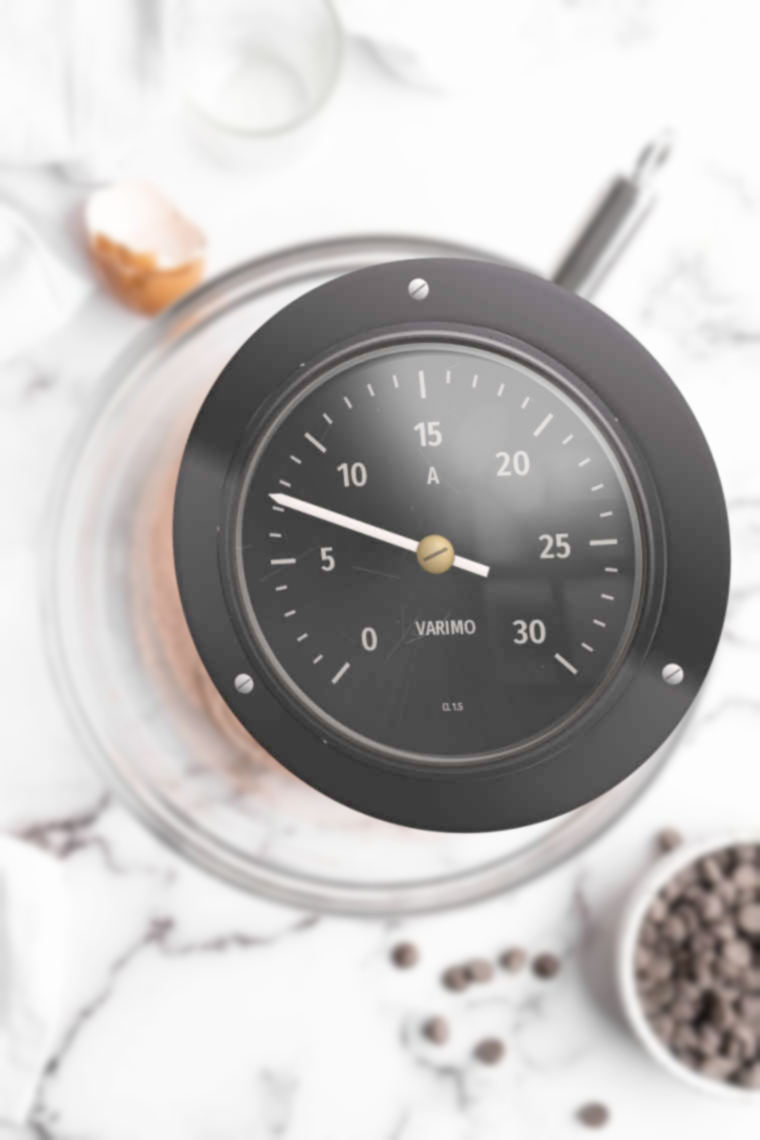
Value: 7.5 A
